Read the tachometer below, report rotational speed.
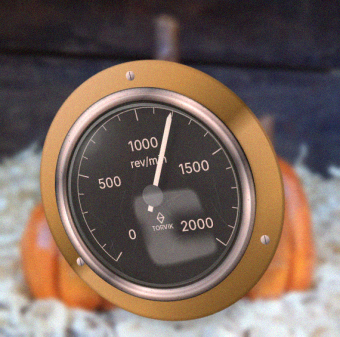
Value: 1200 rpm
